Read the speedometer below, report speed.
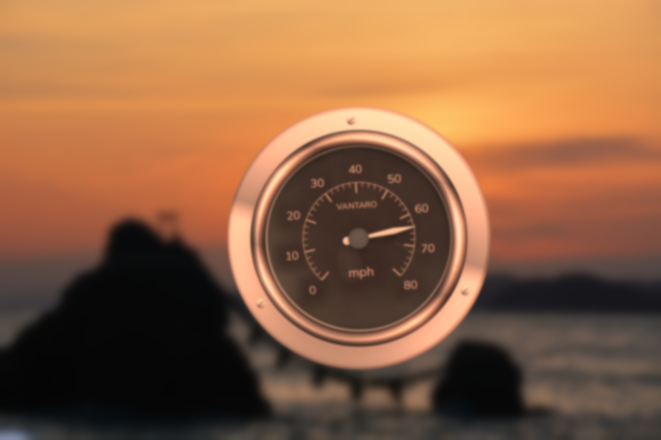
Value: 64 mph
